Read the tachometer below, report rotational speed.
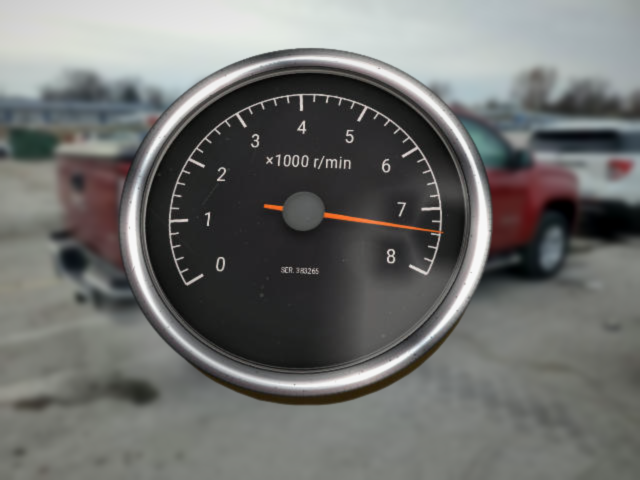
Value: 7400 rpm
